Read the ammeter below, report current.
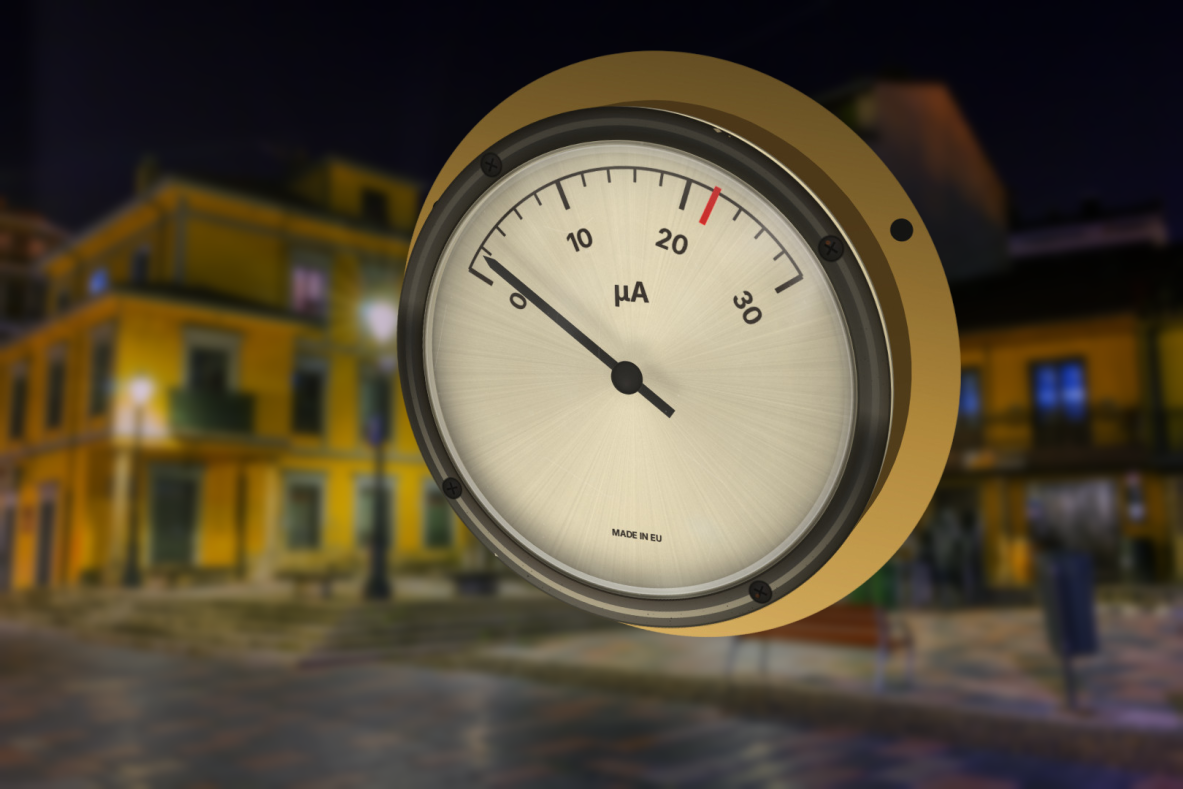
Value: 2 µA
